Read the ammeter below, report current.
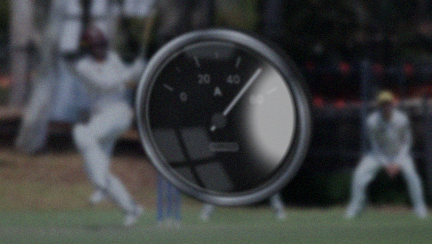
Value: 50 A
